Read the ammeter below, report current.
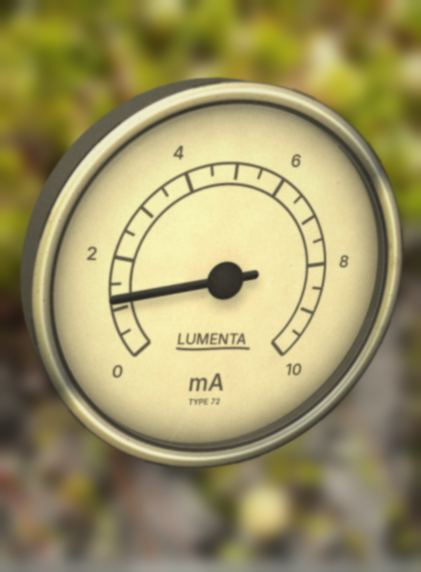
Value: 1.25 mA
